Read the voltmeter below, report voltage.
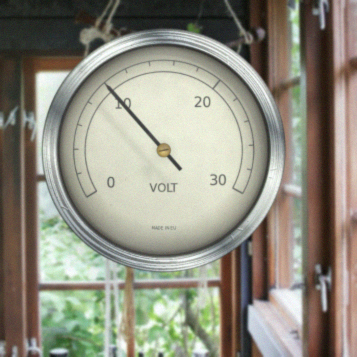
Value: 10 V
